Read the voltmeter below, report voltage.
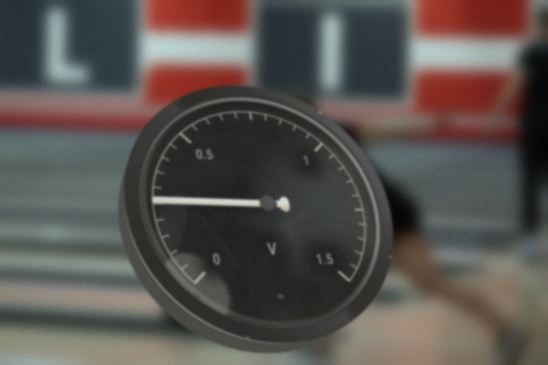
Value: 0.25 V
